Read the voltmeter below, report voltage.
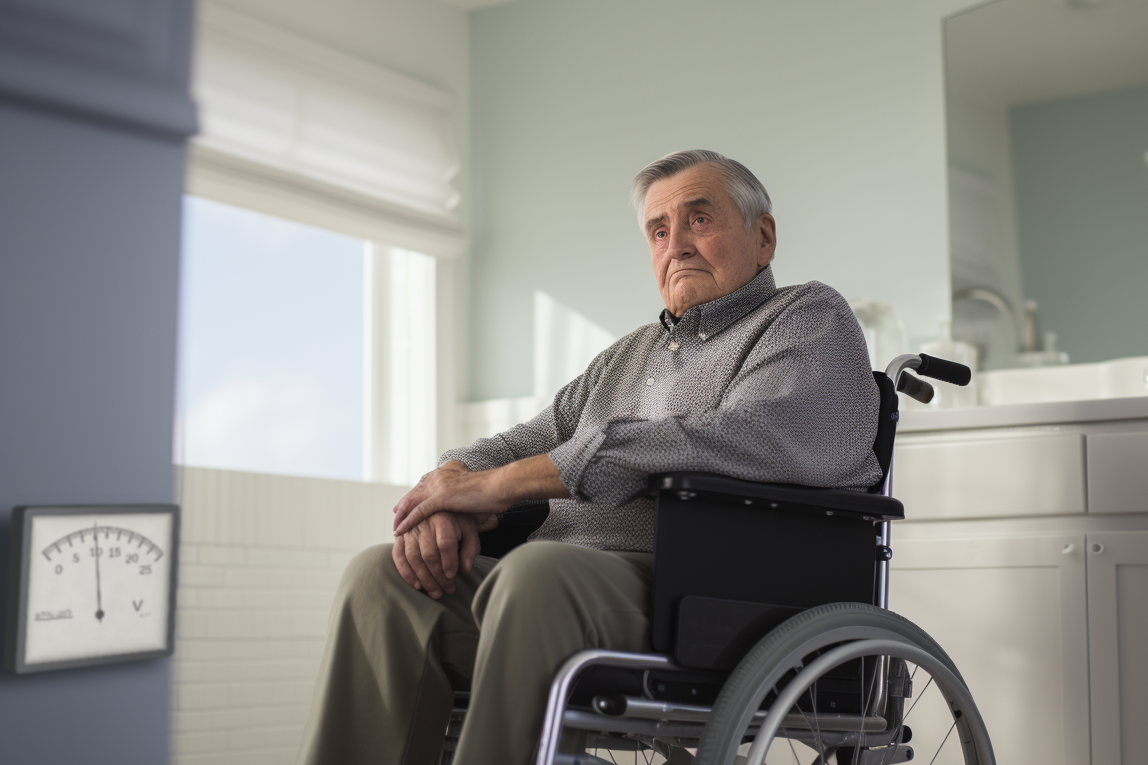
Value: 10 V
